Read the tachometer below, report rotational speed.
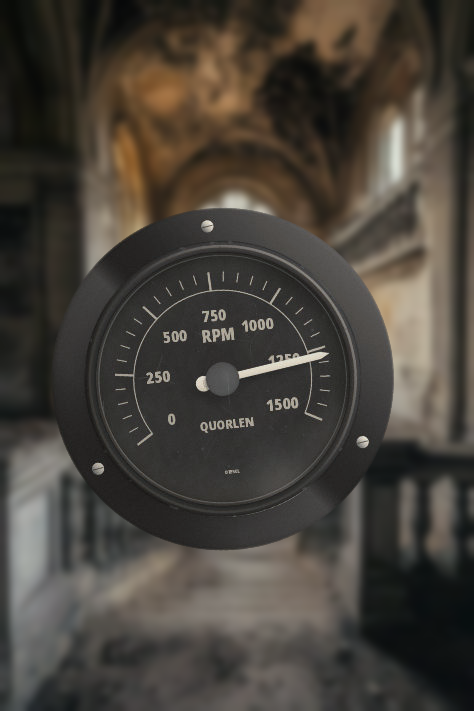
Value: 1275 rpm
